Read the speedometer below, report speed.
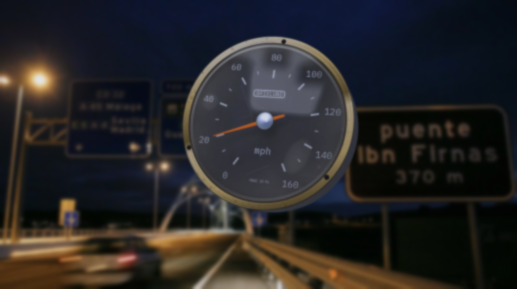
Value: 20 mph
